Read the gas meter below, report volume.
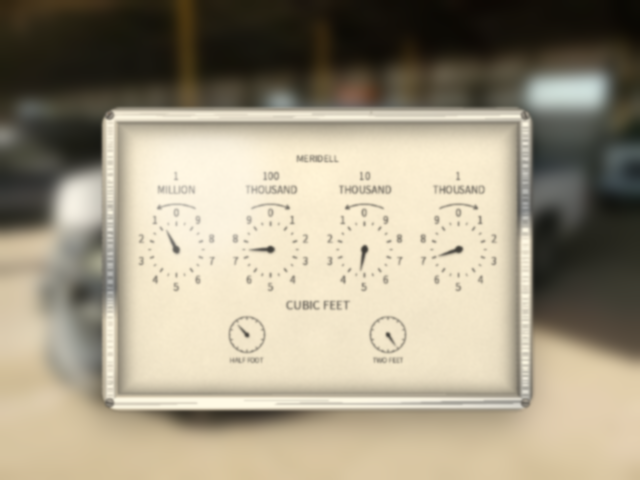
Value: 74700 ft³
